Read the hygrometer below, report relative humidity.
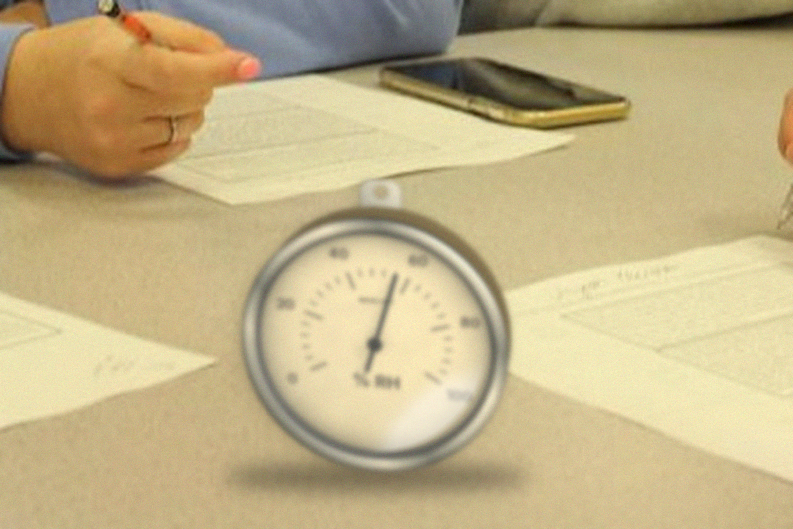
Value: 56 %
